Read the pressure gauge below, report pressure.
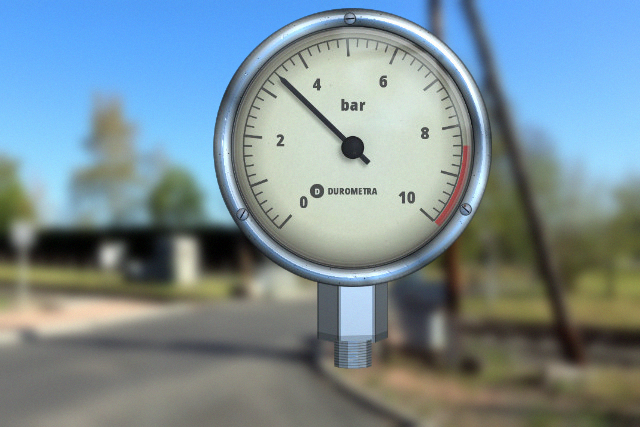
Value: 3.4 bar
